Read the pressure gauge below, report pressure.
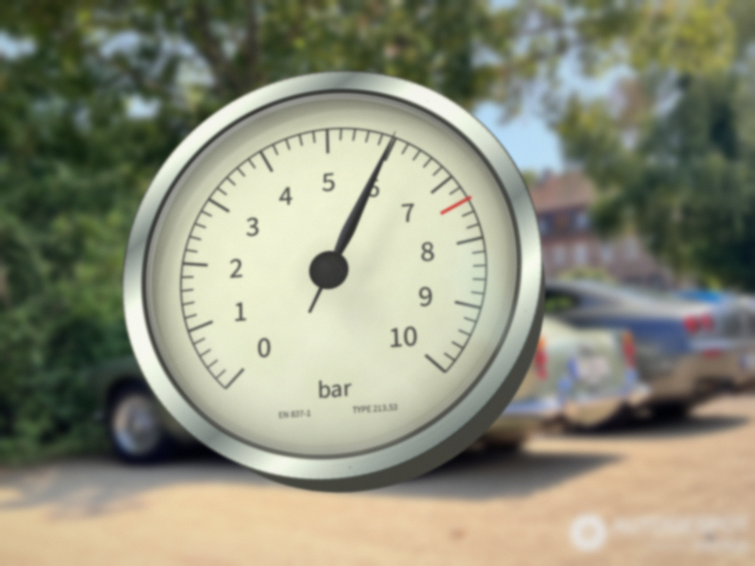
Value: 6 bar
